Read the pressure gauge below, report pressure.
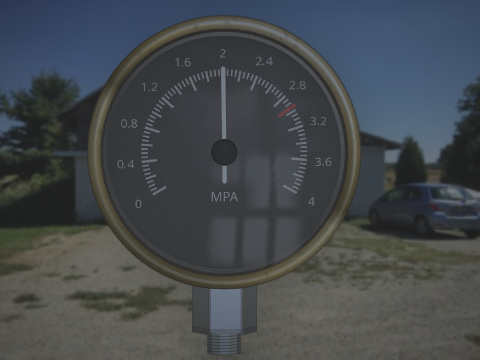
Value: 2 MPa
